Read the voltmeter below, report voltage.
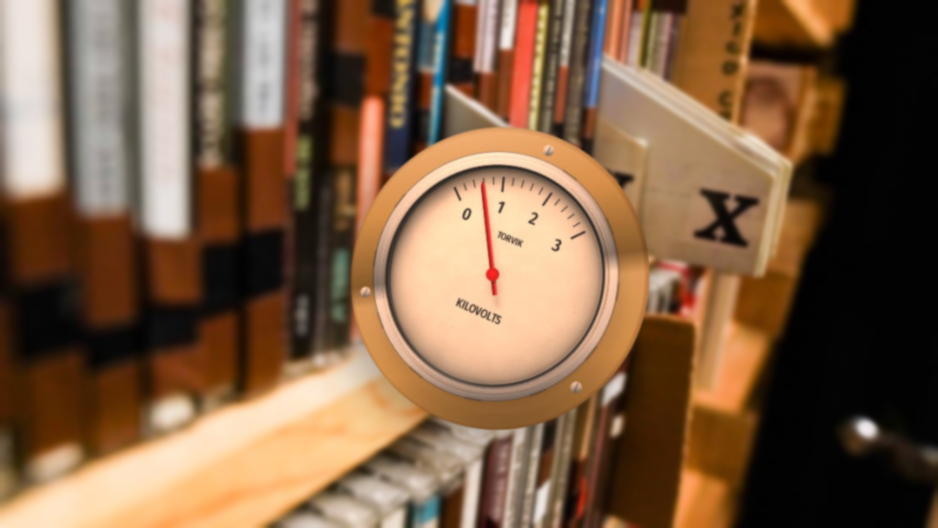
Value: 0.6 kV
